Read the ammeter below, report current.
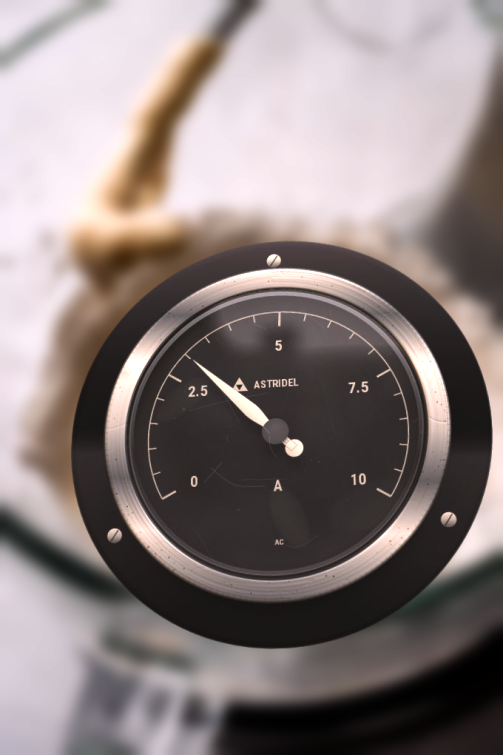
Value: 3 A
